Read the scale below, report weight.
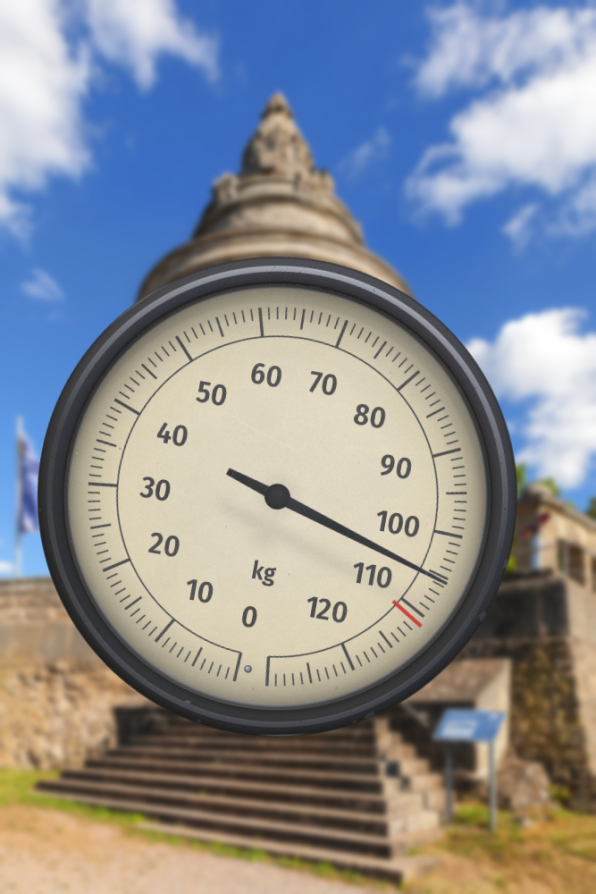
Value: 105.5 kg
